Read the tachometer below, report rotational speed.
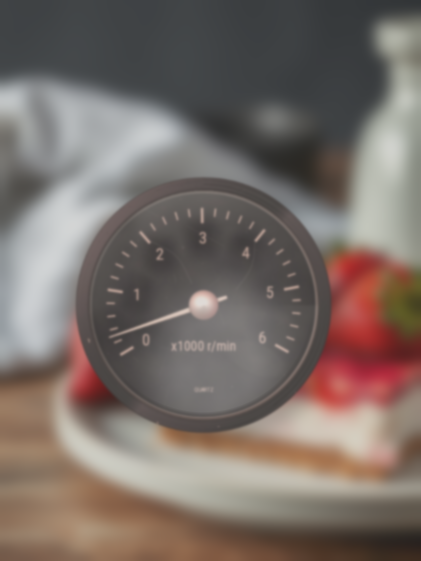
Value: 300 rpm
